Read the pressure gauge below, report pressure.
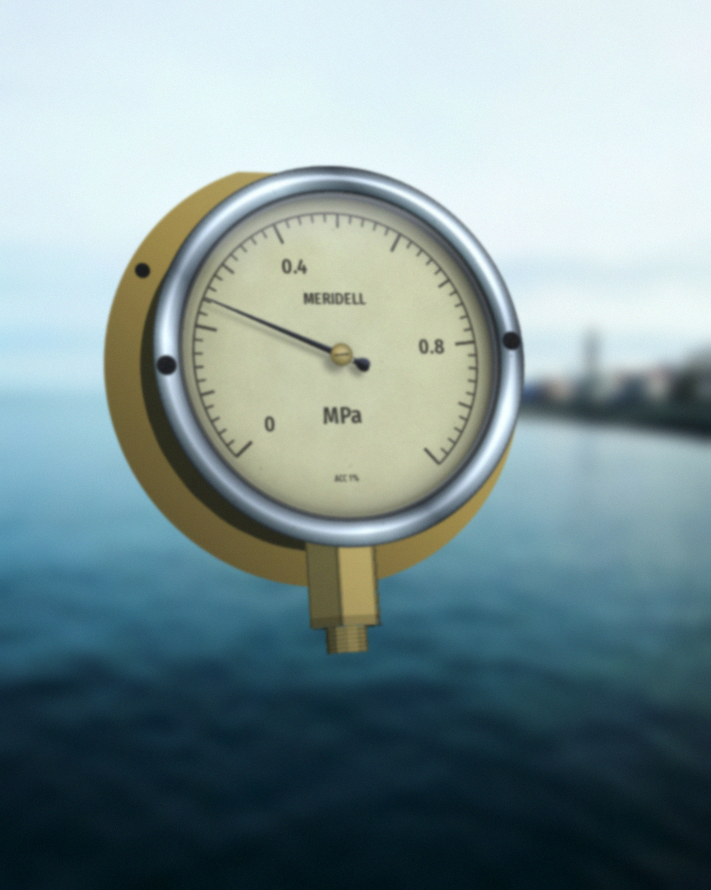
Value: 0.24 MPa
